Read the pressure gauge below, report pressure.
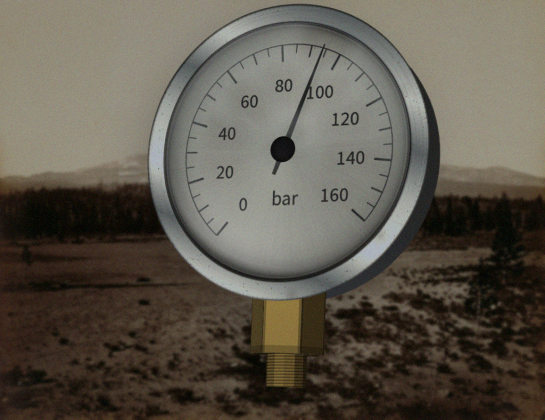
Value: 95 bar
